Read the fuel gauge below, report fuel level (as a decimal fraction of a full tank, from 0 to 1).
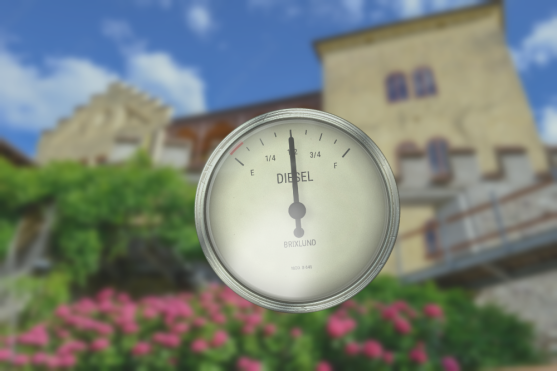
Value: 0.5
